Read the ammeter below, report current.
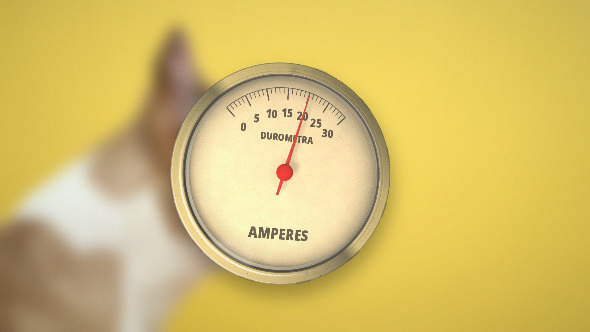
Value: 20 A
